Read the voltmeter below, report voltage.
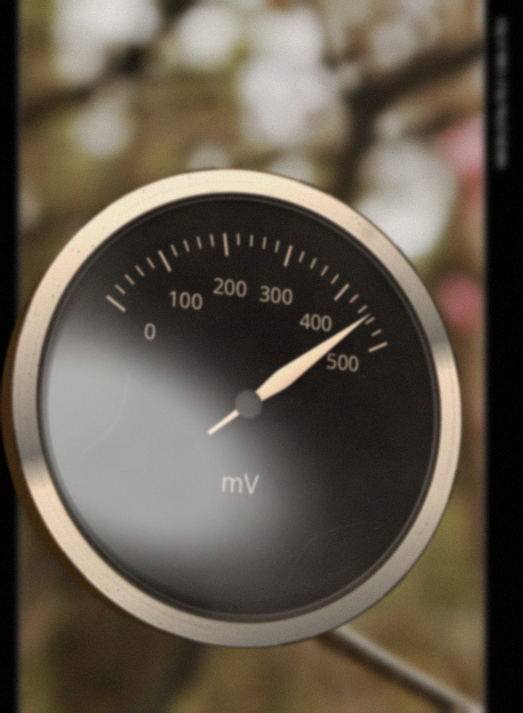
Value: 450 mV
